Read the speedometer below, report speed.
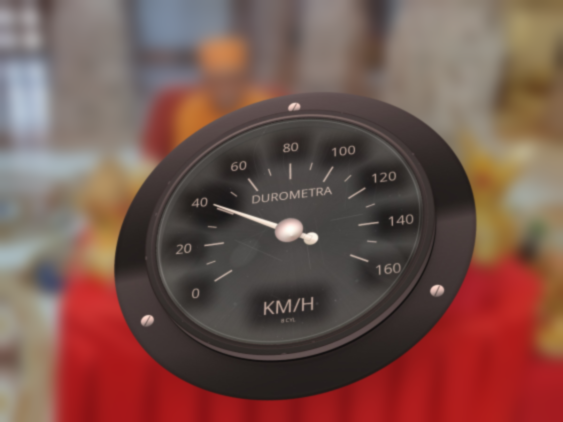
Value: 40 km/h
